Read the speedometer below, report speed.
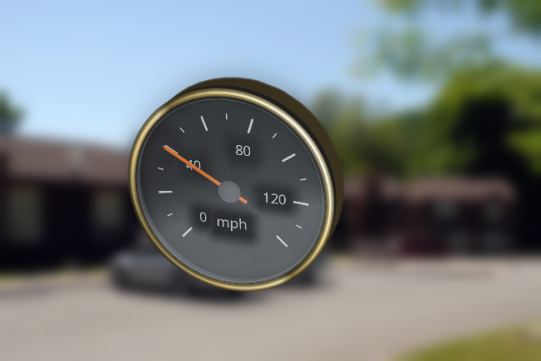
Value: 40 mph
